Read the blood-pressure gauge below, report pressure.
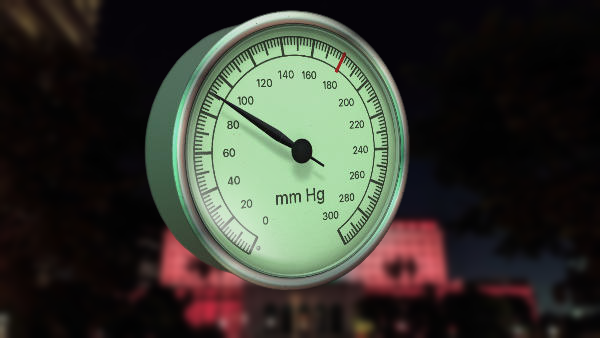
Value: 90 mmHg
